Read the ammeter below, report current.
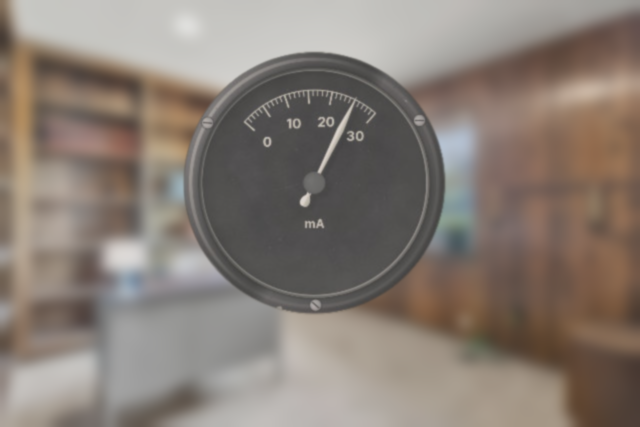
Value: 25 mA
